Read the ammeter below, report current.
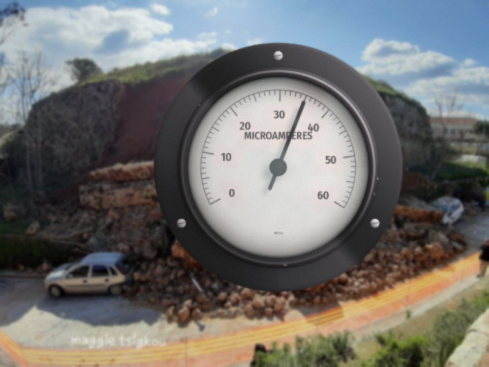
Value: 35 µA
